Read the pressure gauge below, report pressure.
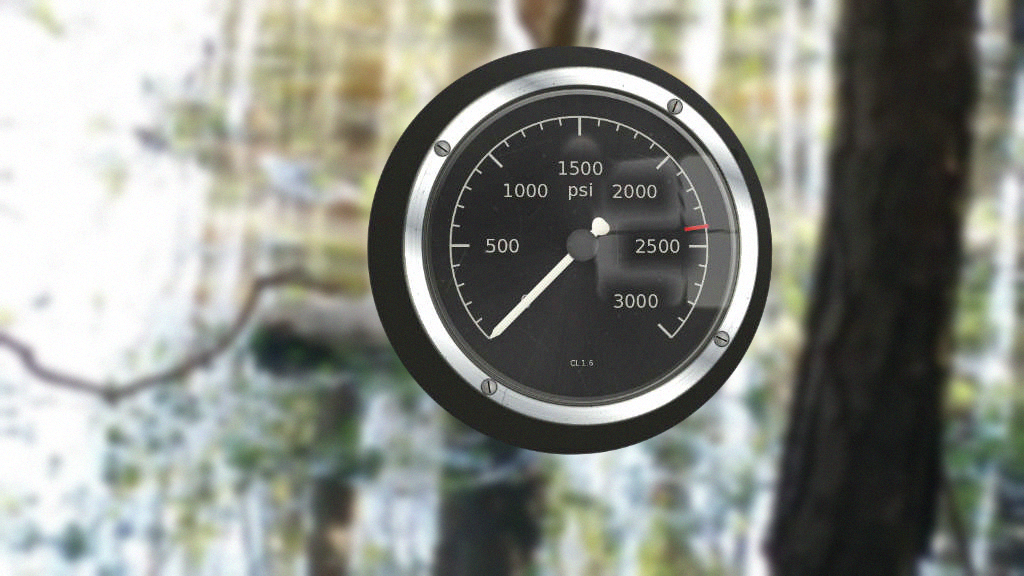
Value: 0 psi
